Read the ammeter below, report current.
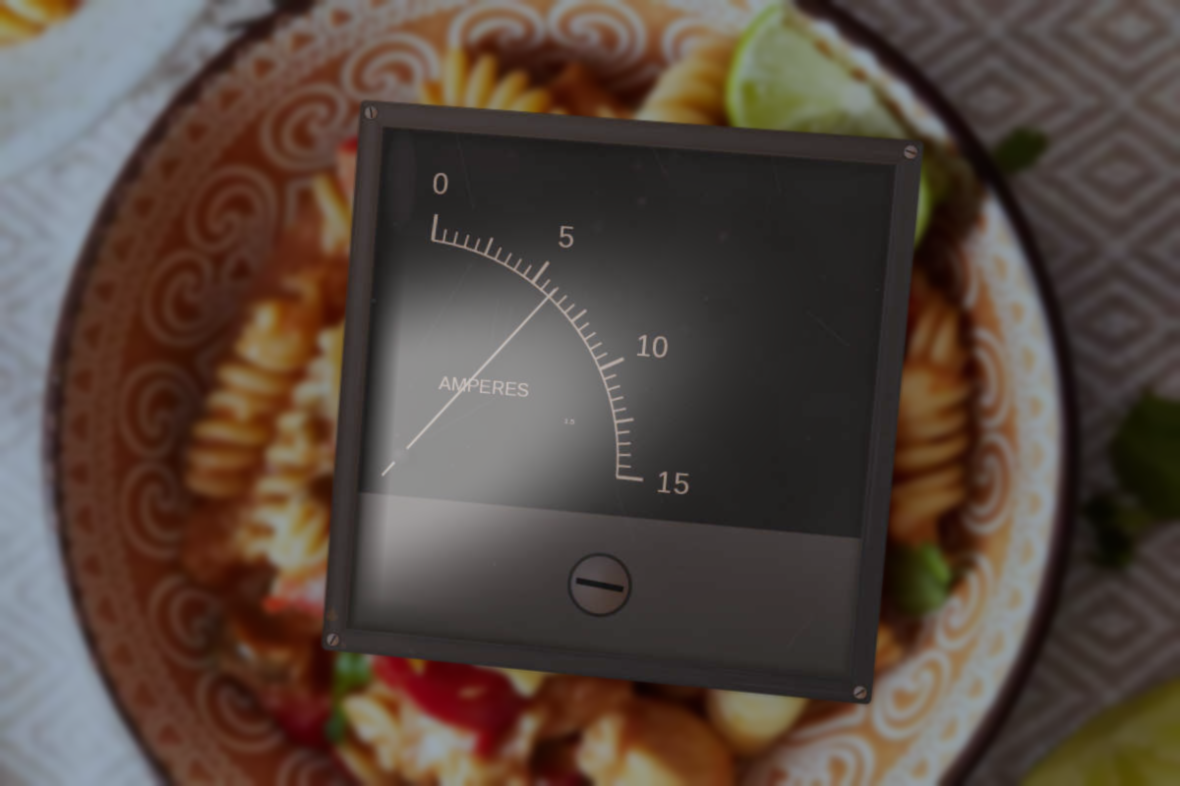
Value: 6 A
